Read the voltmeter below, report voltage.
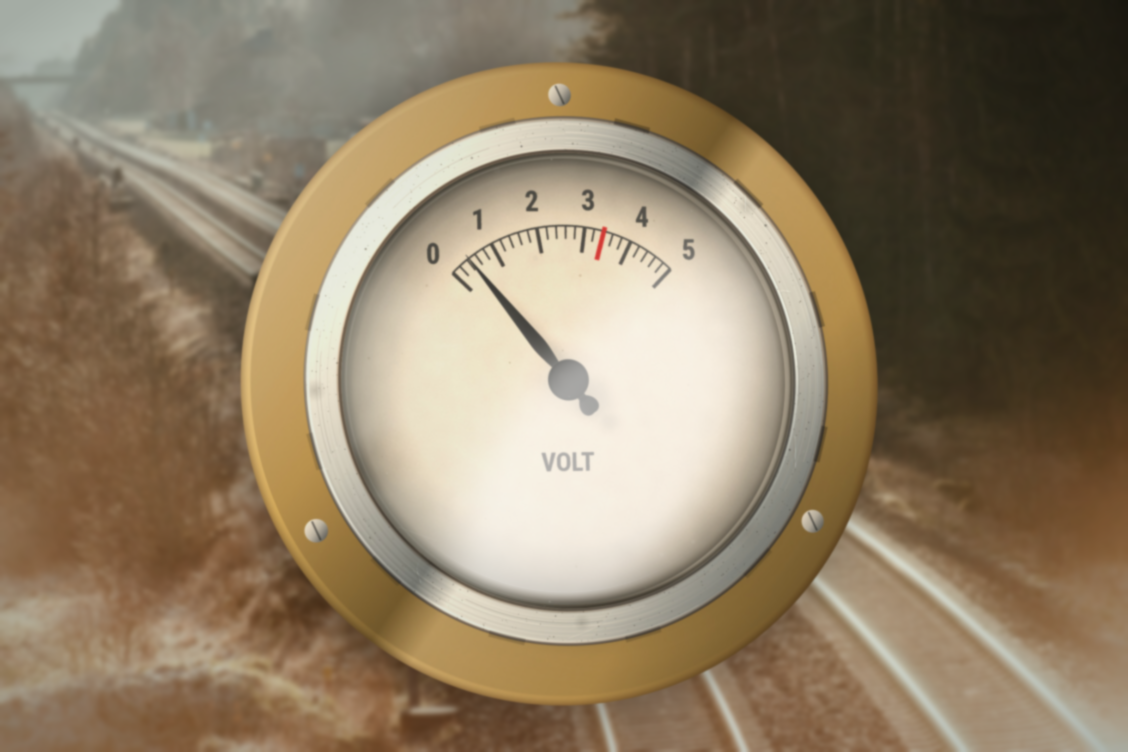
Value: 0.4 V
